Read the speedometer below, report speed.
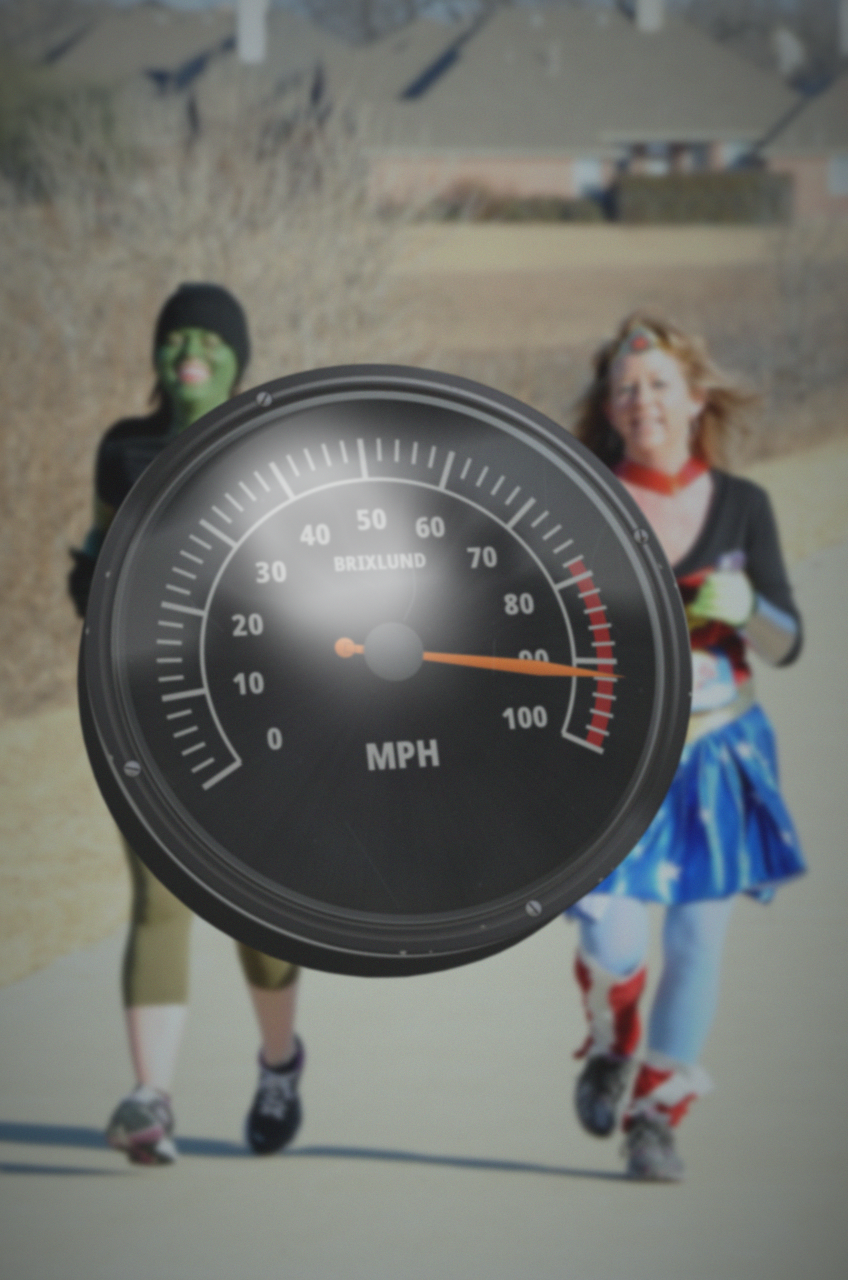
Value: 92 mph
